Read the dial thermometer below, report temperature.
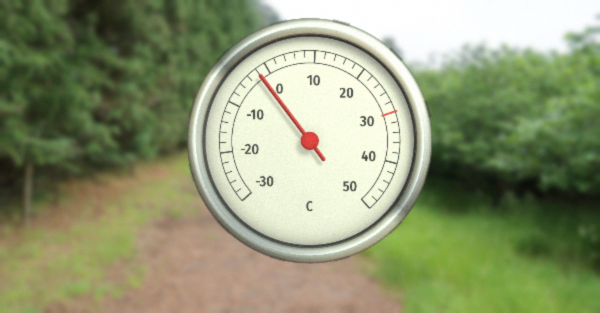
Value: -2 °C
